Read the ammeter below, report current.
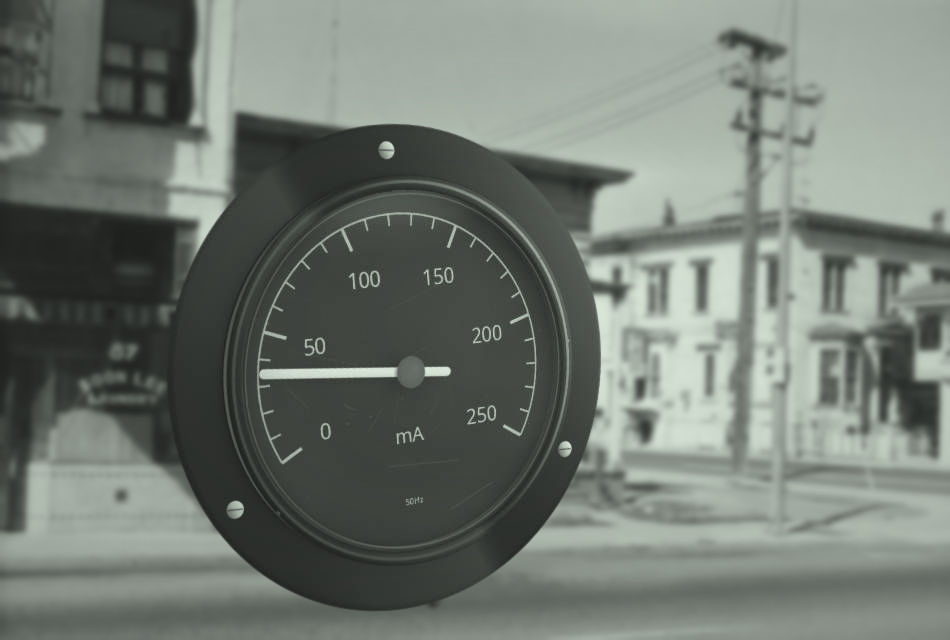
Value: 35 mA
